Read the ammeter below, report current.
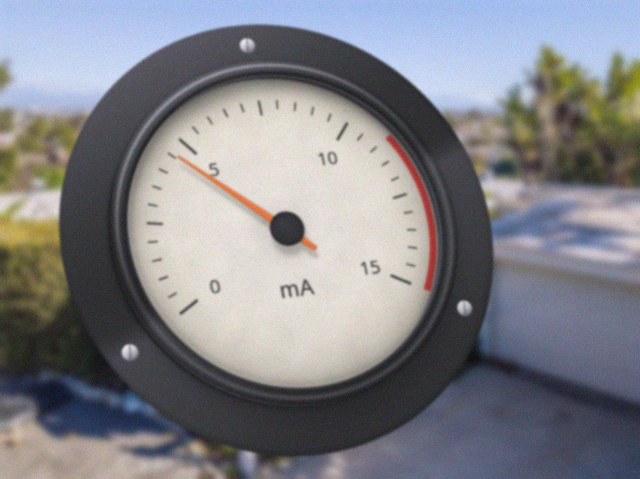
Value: 4.5 mA
